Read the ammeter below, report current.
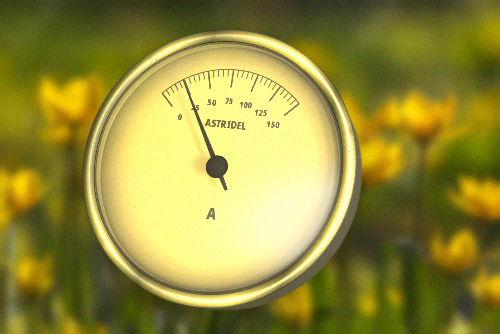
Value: 25 A
